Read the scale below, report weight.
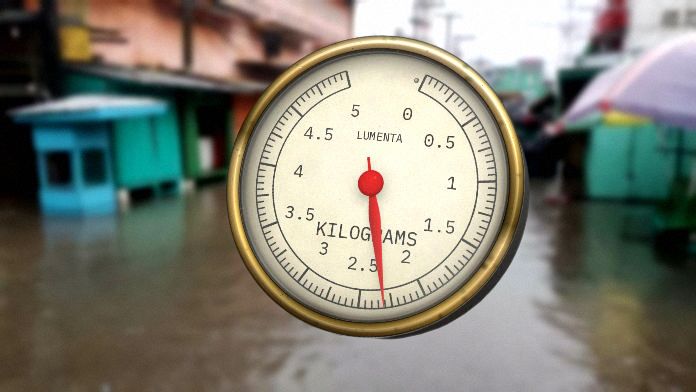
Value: 2.3 kg
